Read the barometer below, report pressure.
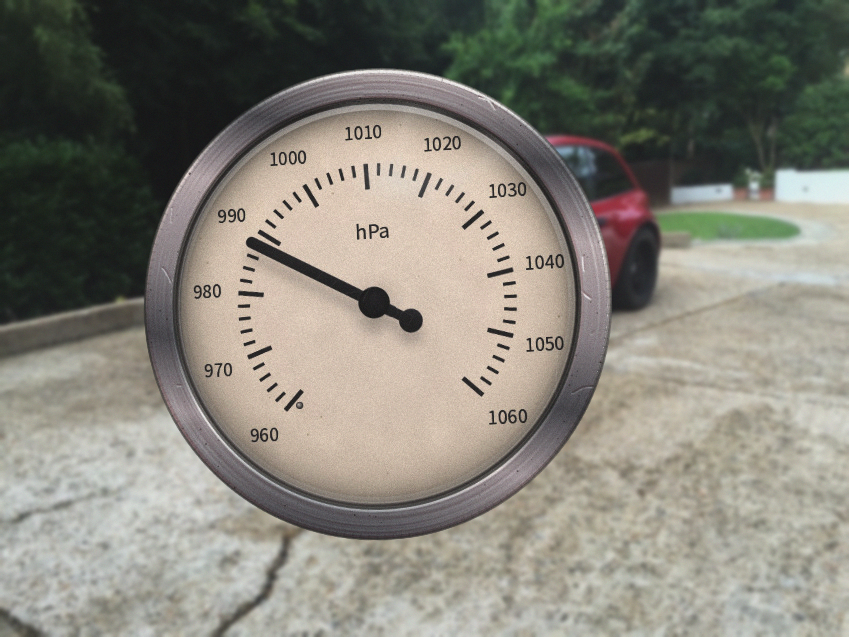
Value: 988 hPa
